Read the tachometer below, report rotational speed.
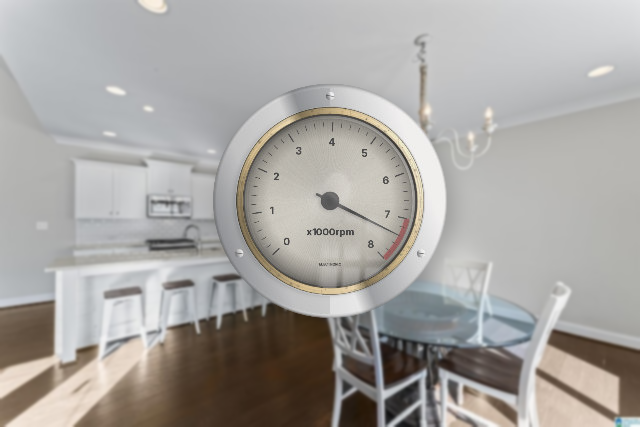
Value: 7400 rpm
